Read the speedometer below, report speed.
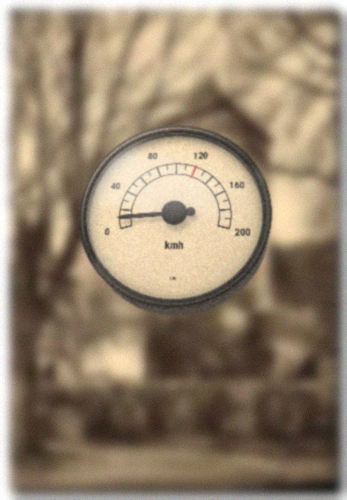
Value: 10 km/h
